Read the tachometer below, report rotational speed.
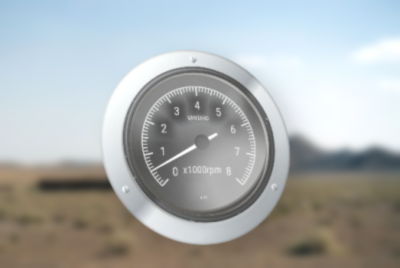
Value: 500 rpm
